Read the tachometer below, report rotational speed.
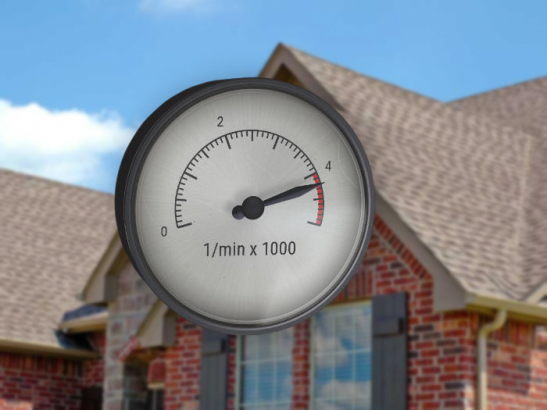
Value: 4200 rpm
